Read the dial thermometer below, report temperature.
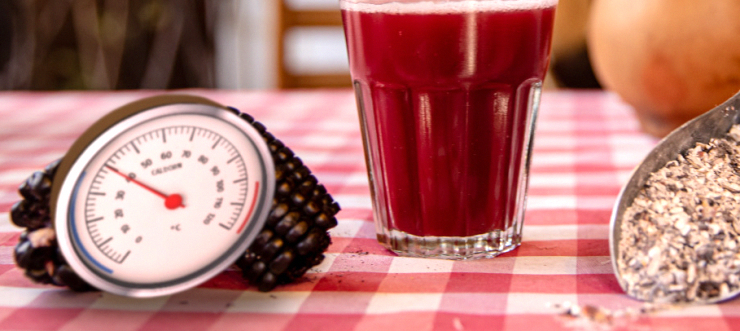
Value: 40 °C
